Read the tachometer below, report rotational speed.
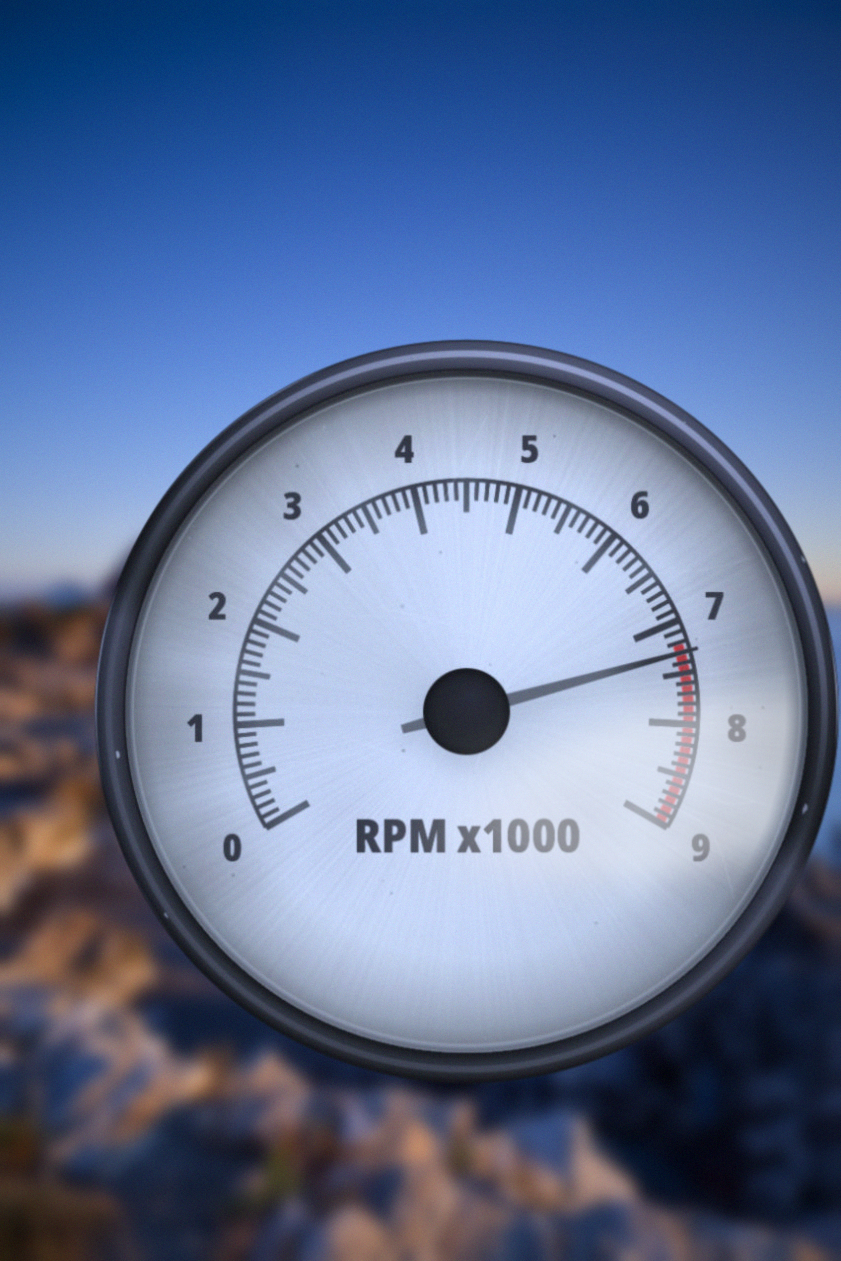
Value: 7300 rpm
